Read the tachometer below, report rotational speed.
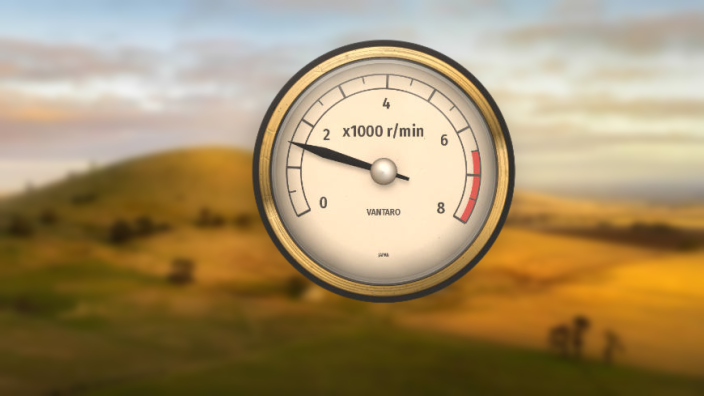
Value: 1500 rpm
